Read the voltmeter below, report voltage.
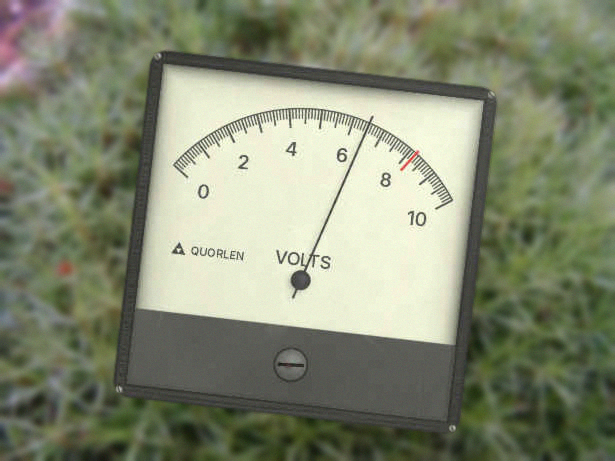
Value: 6.5 V
